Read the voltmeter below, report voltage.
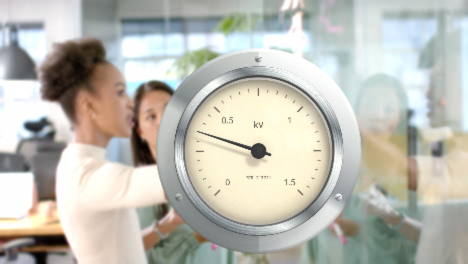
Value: 0.35 kV
